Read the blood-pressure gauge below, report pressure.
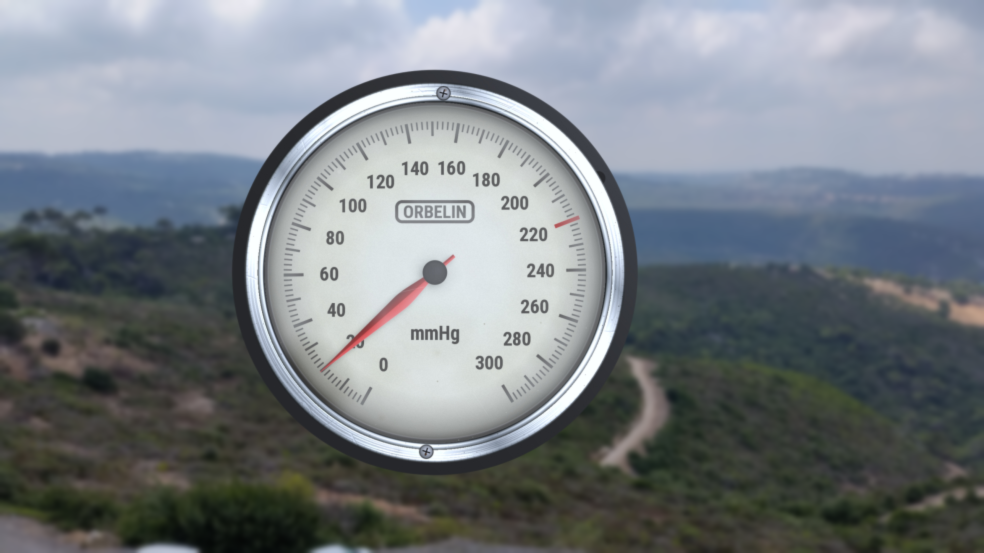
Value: 20 mmHg
